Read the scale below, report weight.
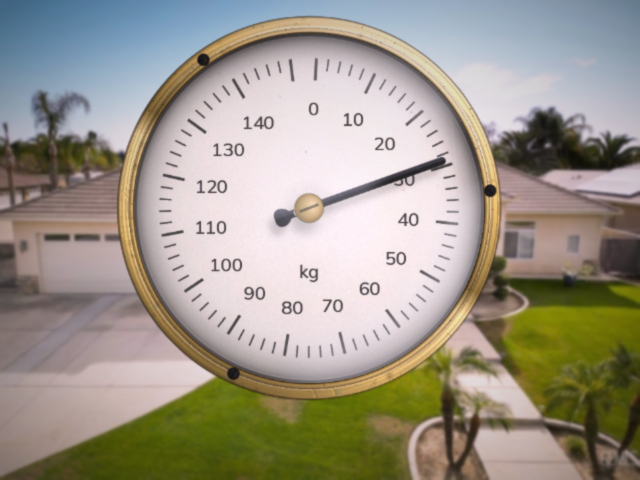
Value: 29 kg
